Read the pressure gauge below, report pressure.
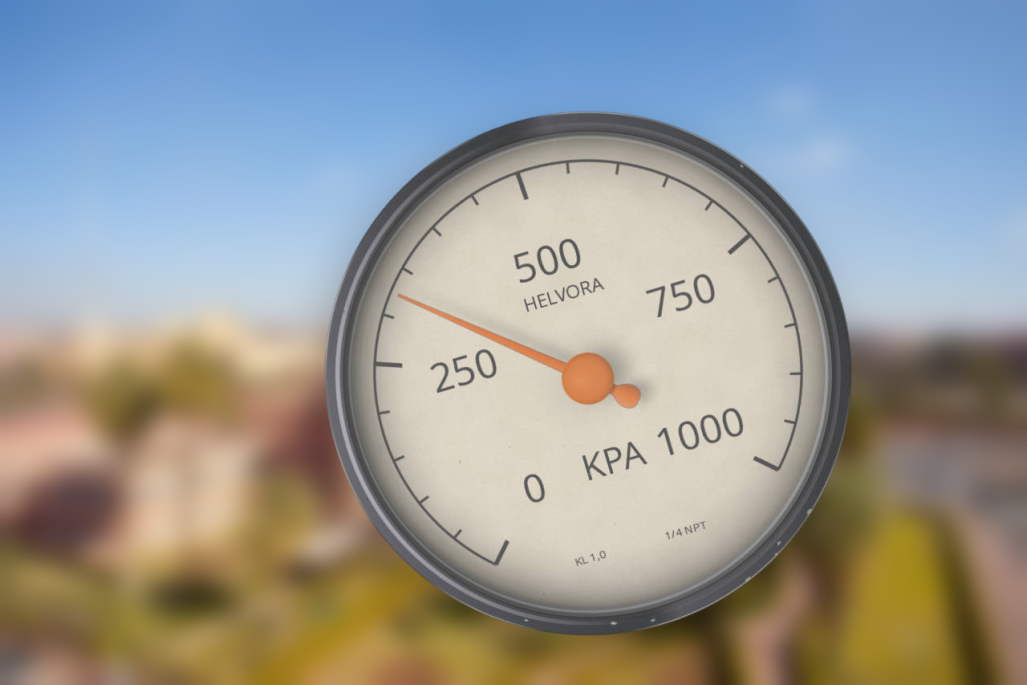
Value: 325 kPa
